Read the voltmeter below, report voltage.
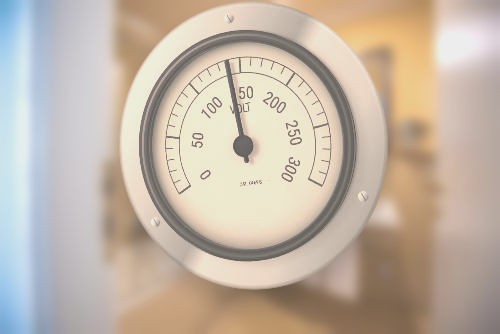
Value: 140 V
